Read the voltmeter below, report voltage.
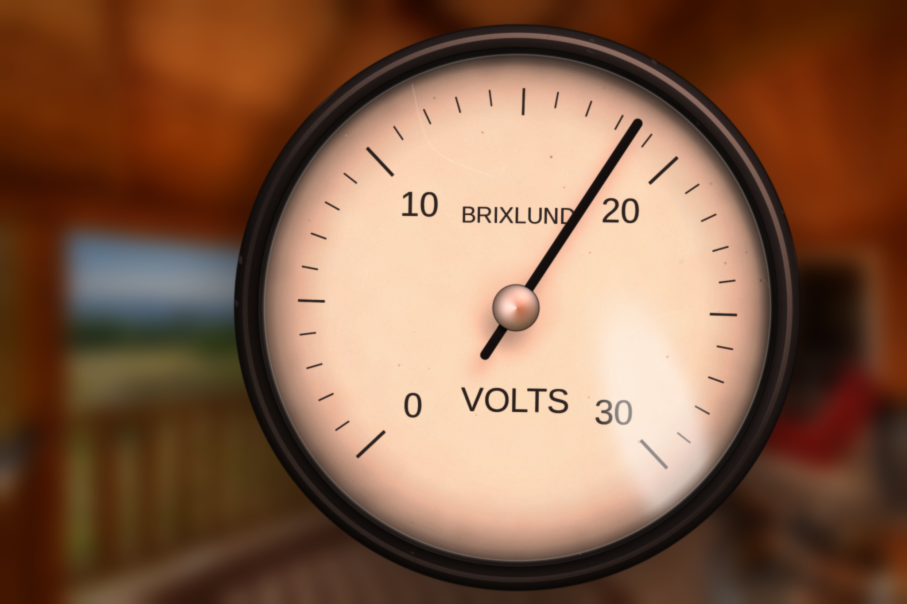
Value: 18.5 V
